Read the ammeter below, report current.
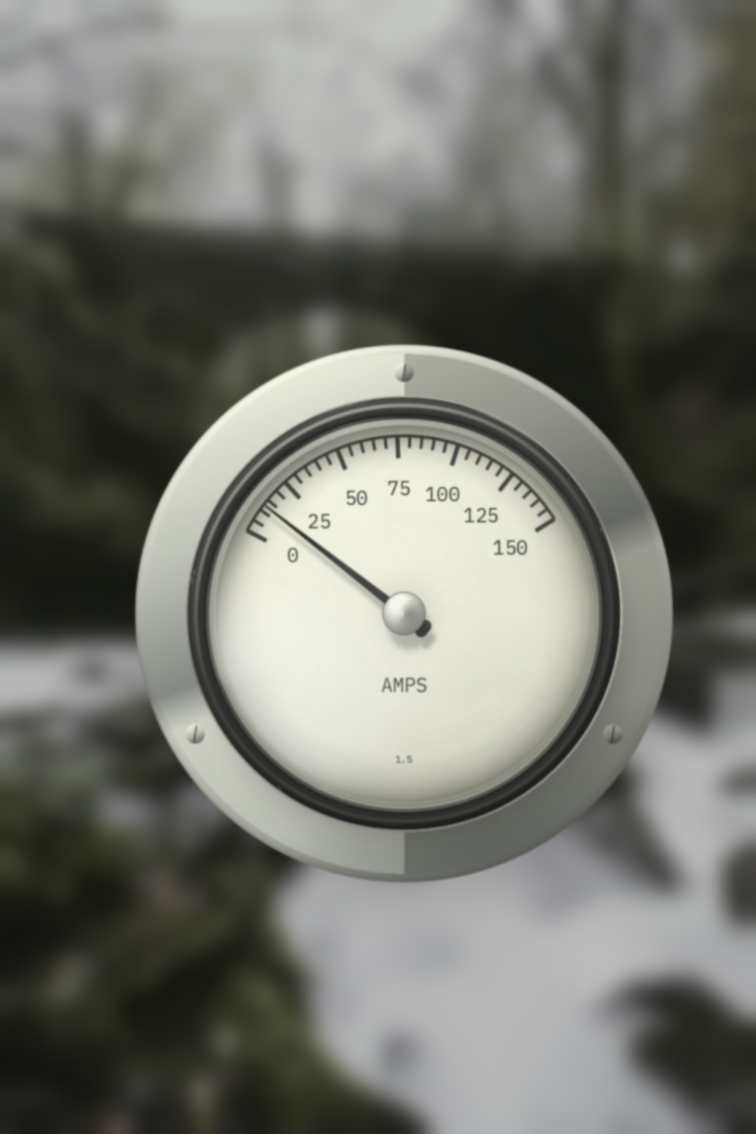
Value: 12.5 A
